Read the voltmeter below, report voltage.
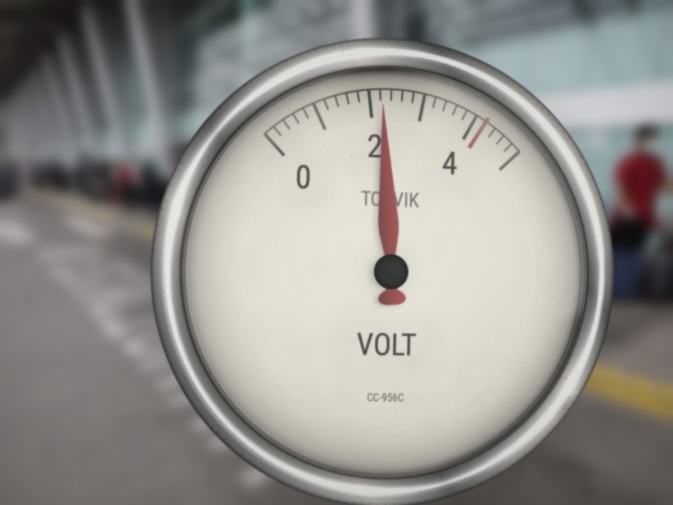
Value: 2.2 V
